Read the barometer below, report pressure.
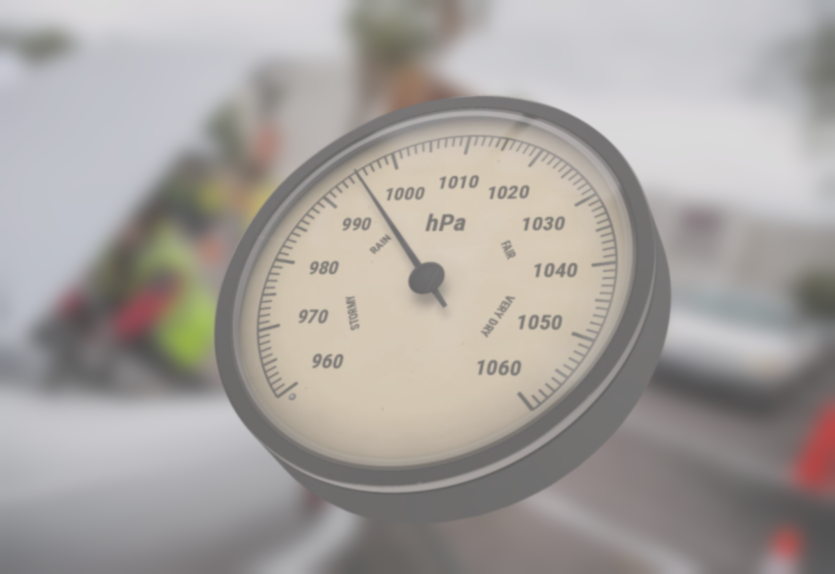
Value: 995 hPa
